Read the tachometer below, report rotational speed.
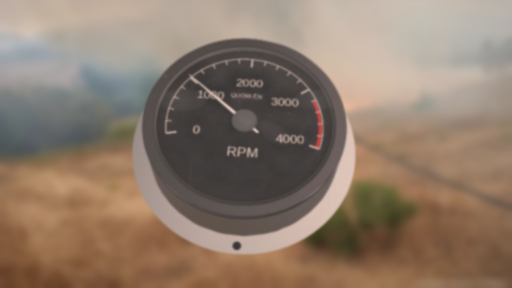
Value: 1000 rpm
